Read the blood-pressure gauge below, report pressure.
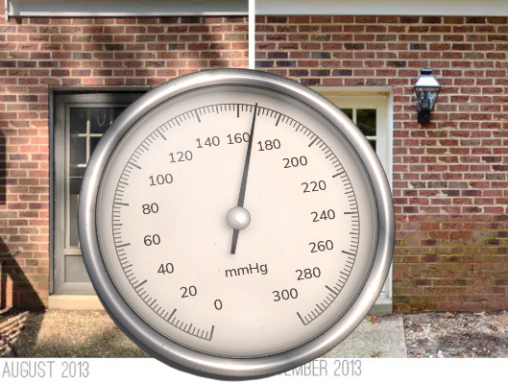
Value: 168 mmHg
